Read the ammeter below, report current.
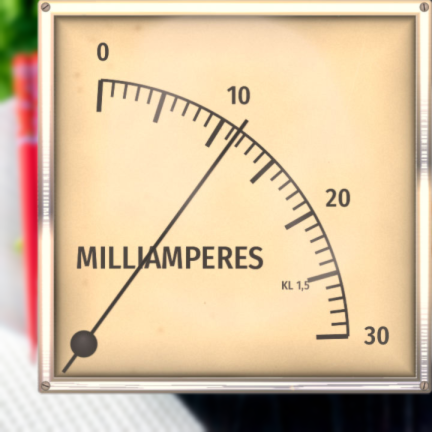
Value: 11.5 mA
